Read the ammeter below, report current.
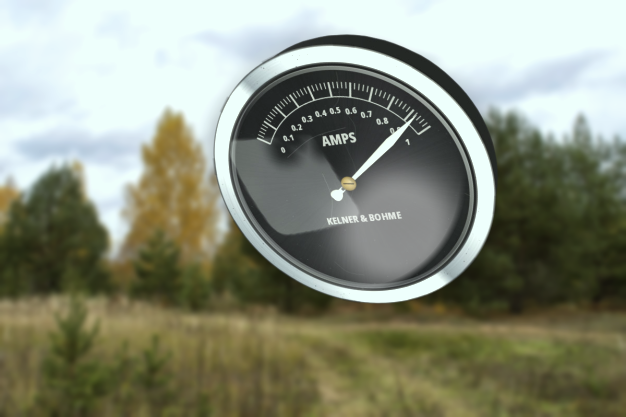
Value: 0.92 A
